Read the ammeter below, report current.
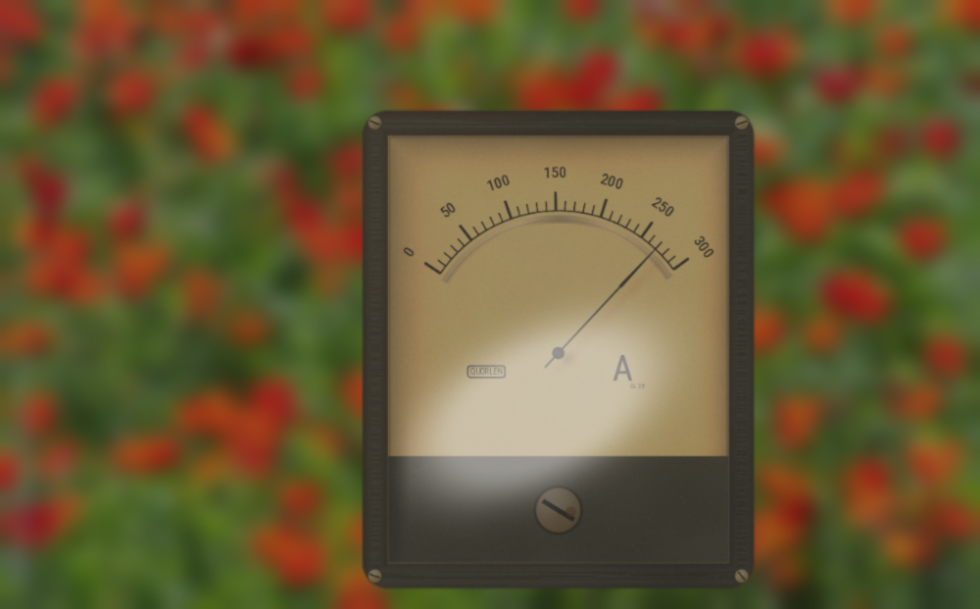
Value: 270 A
